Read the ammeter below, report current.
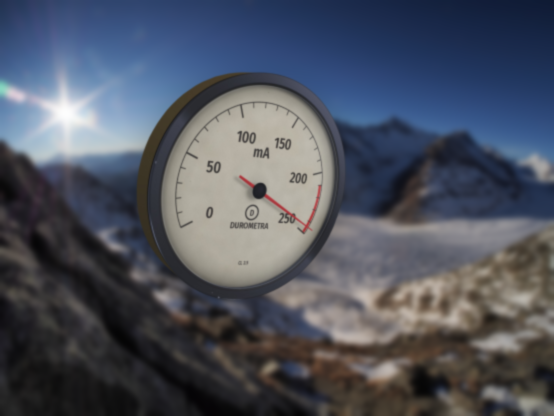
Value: 245 mA
